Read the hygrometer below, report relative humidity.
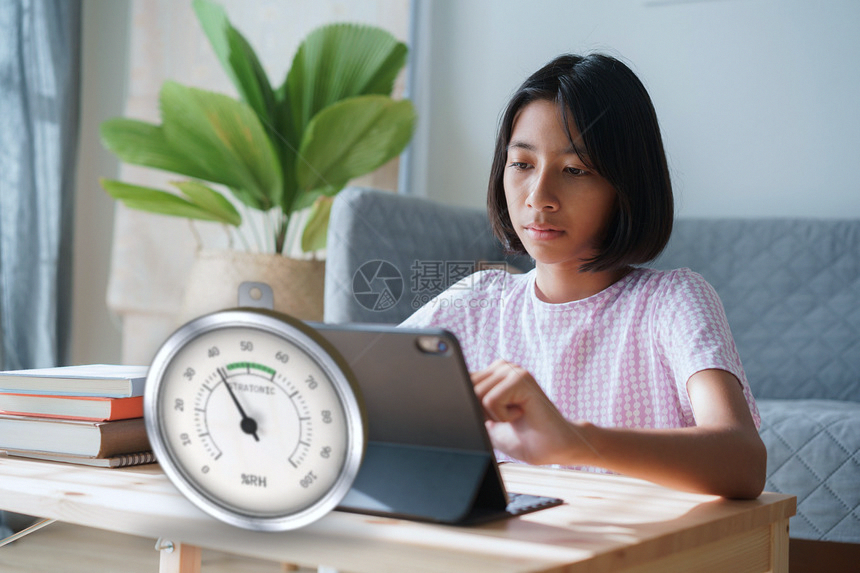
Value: 40 %
